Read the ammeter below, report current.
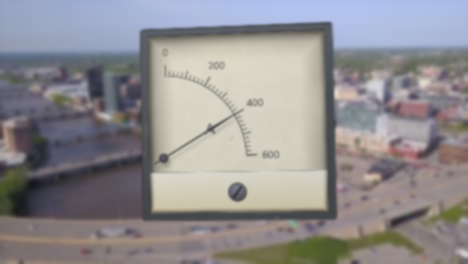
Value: 400 A
